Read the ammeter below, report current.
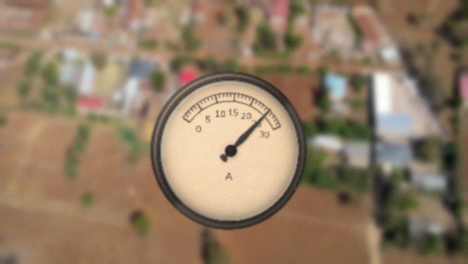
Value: 25 A
